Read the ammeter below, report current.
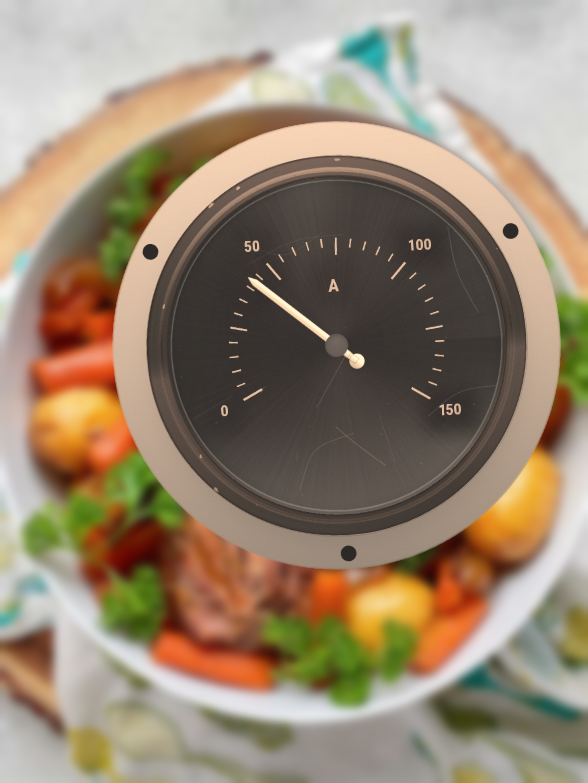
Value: 42.5 A
